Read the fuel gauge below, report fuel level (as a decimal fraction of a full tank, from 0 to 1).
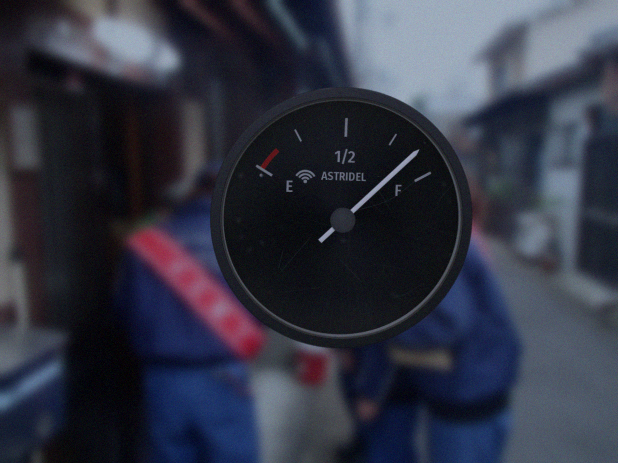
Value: 0.875
